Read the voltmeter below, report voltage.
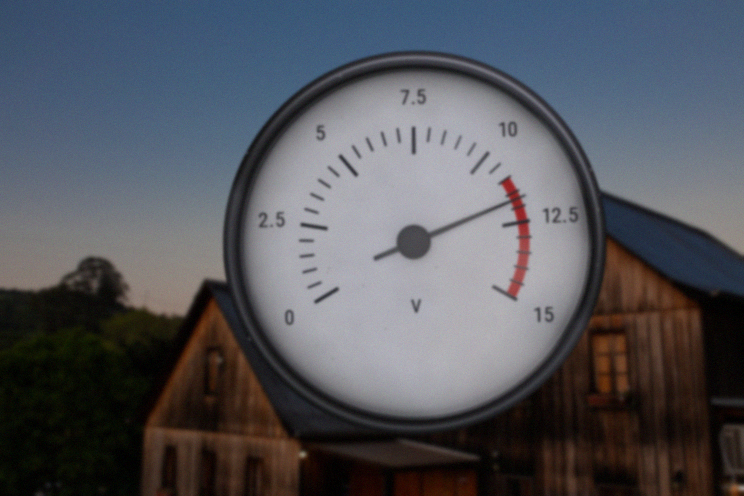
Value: 11.75 V
